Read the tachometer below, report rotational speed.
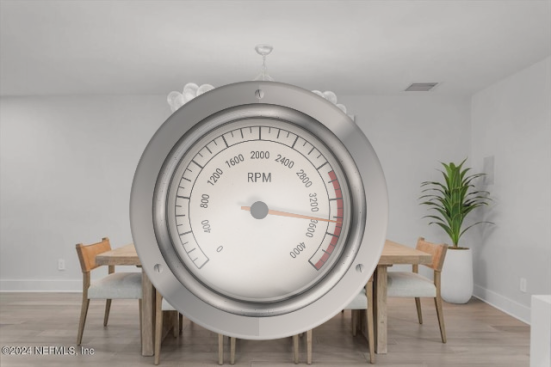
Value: 3450 rpm
